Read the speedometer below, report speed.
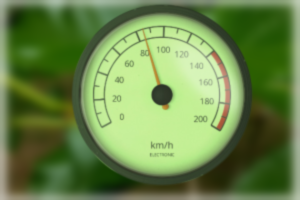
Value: 85 km/h
